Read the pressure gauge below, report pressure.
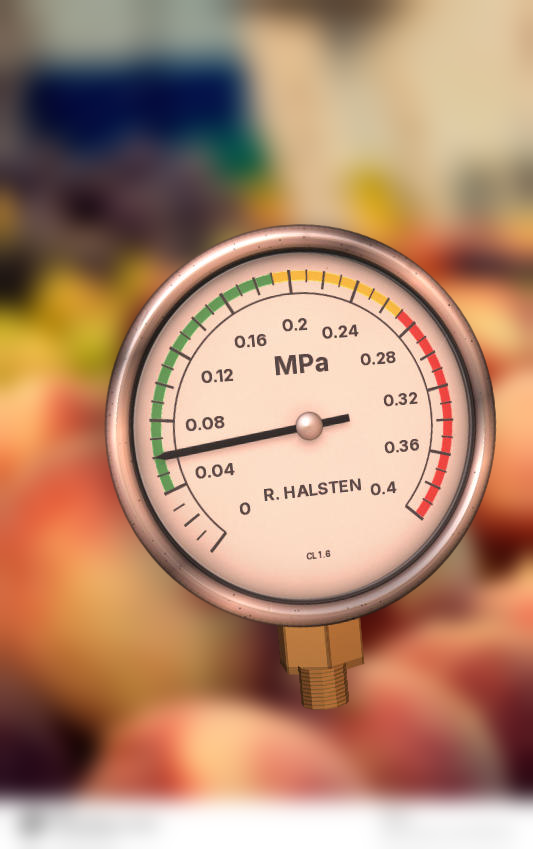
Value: 0.06 MPa
